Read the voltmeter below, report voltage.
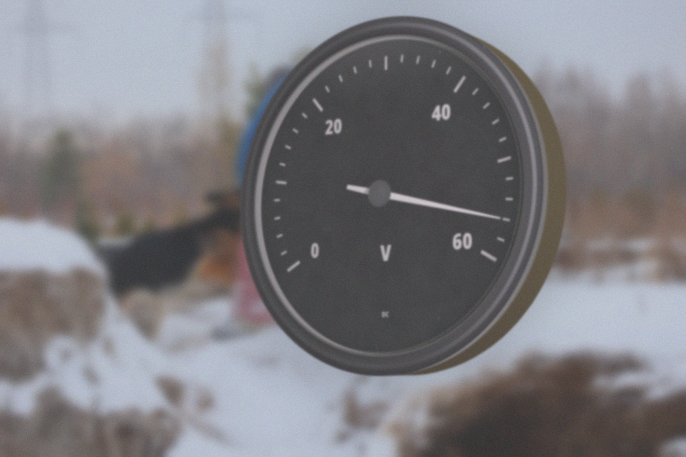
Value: 56 V
